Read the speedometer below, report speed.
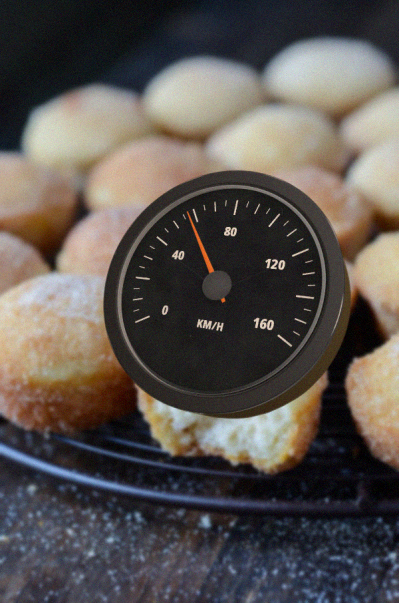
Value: 57.5 km/h
